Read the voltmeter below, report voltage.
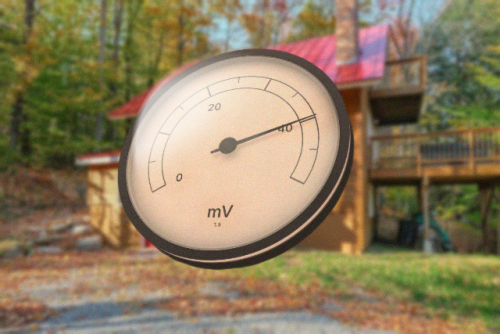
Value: 40 mV
